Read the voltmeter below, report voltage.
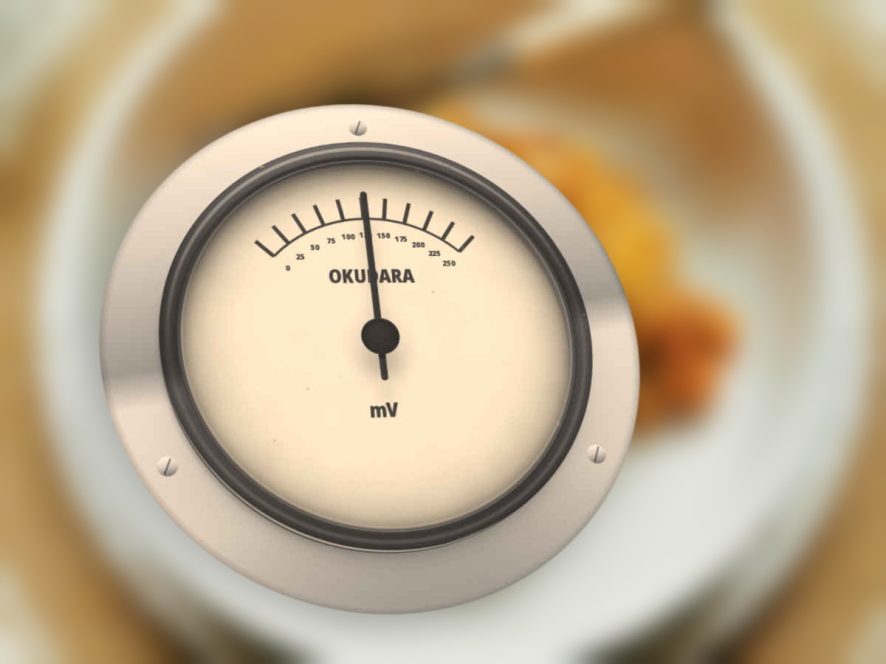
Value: 125 mV
